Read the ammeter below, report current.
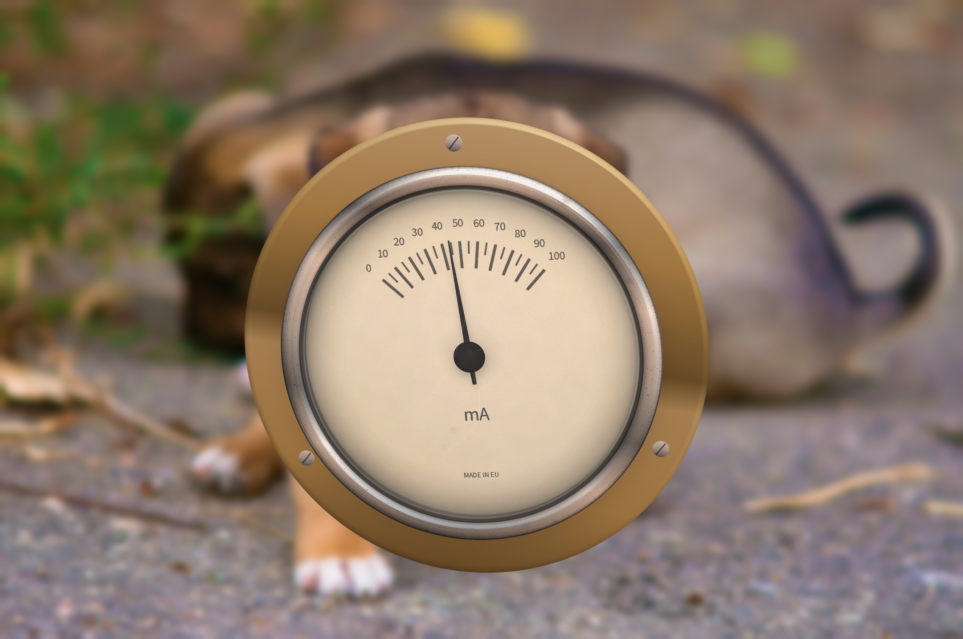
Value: 45 mA
